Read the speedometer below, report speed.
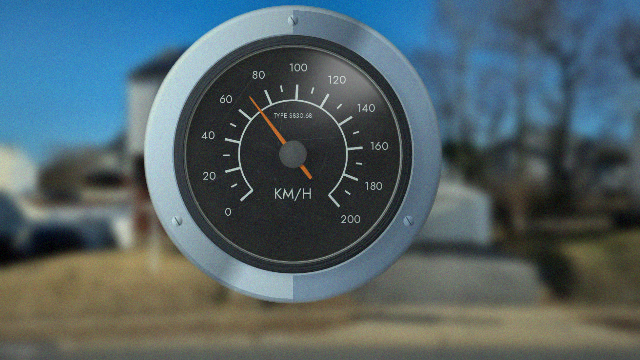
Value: 70 km/h
